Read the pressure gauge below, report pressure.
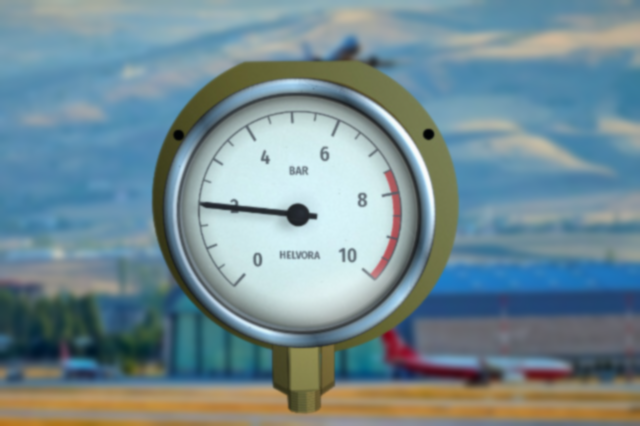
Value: 2 bar
